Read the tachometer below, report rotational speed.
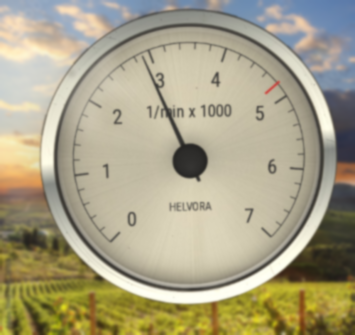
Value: 2900 rpm
